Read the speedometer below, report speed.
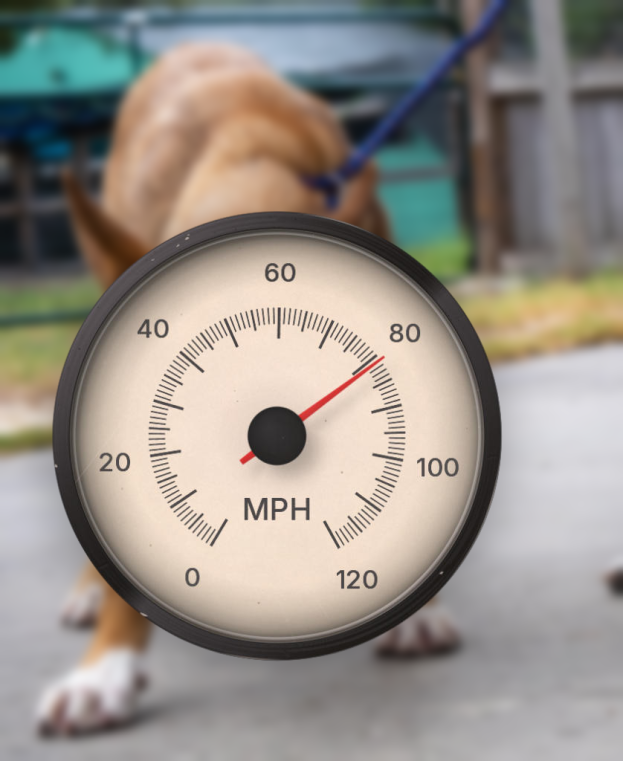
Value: 81 mph
